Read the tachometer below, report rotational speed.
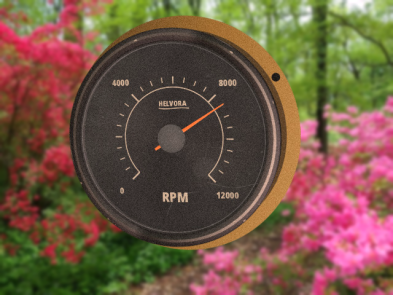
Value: 8500 rpm
